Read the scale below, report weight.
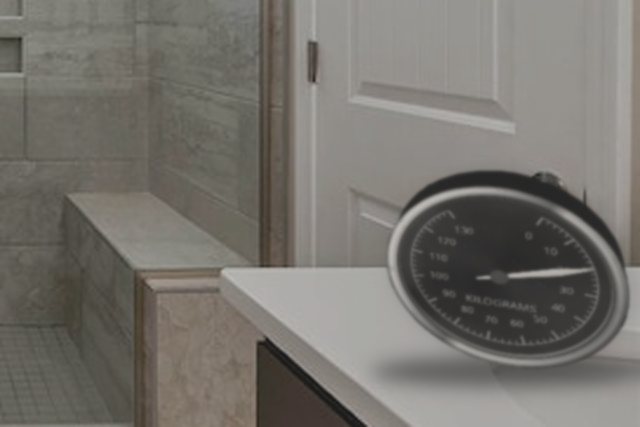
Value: 20 kg
